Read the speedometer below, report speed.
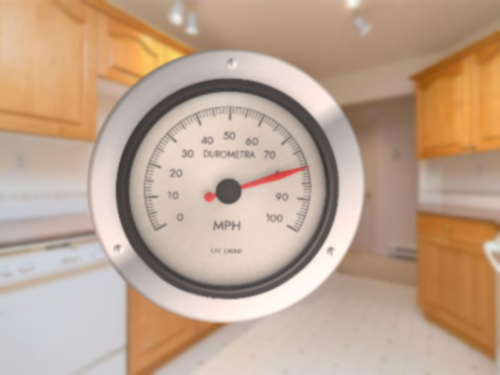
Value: 80 mph
